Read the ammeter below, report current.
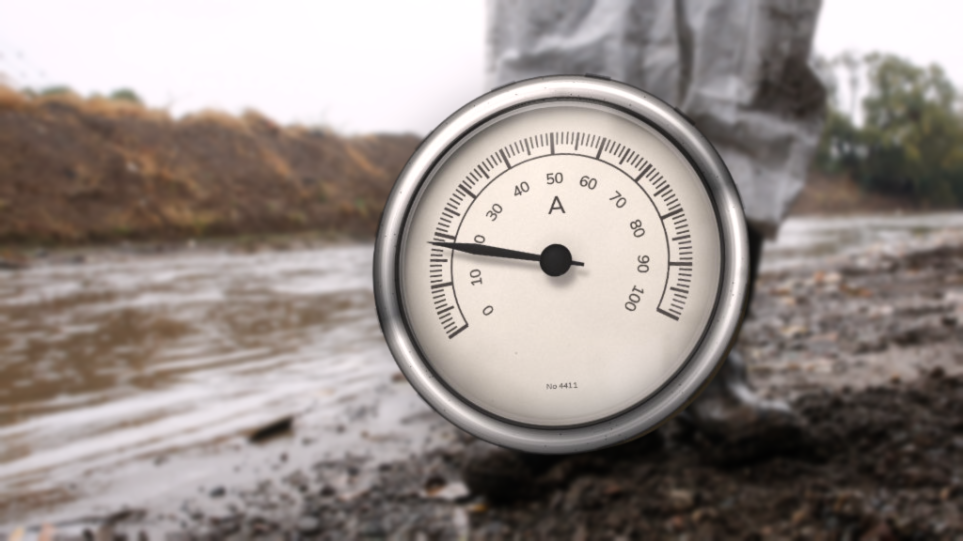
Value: 18 A
